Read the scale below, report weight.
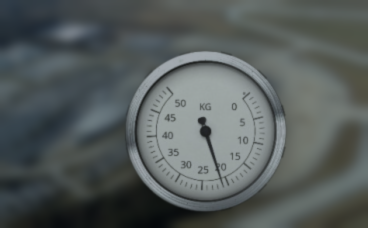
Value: 21 kg
